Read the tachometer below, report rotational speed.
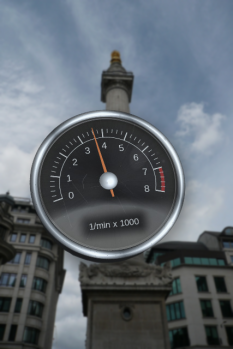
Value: 3600 rpm
